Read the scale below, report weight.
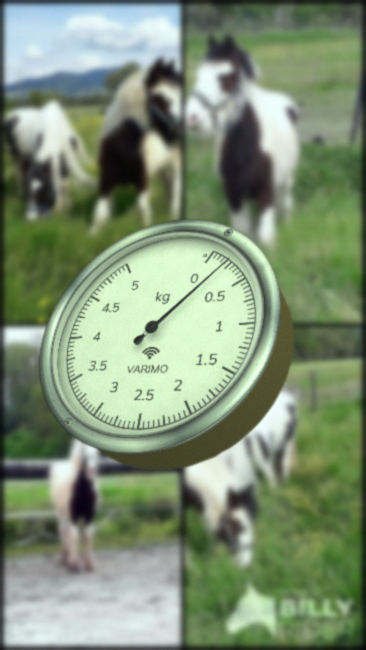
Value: 0.25 kg
